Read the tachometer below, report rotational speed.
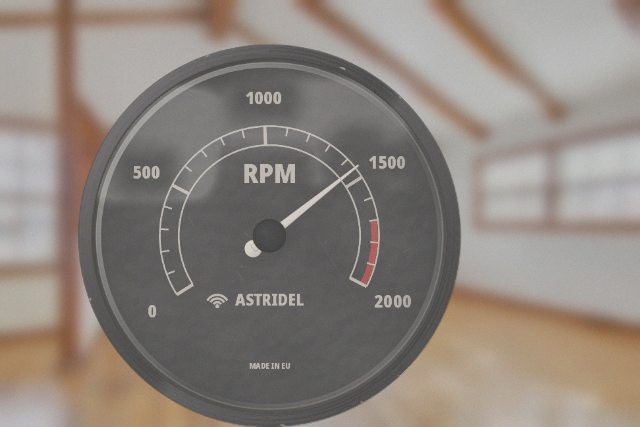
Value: 1450 rpm
